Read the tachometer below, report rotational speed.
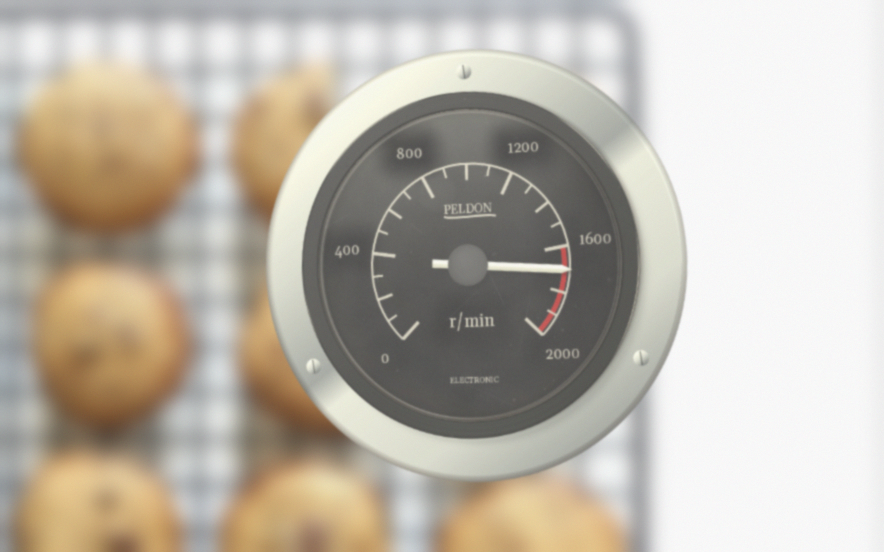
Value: 1700 rpm
